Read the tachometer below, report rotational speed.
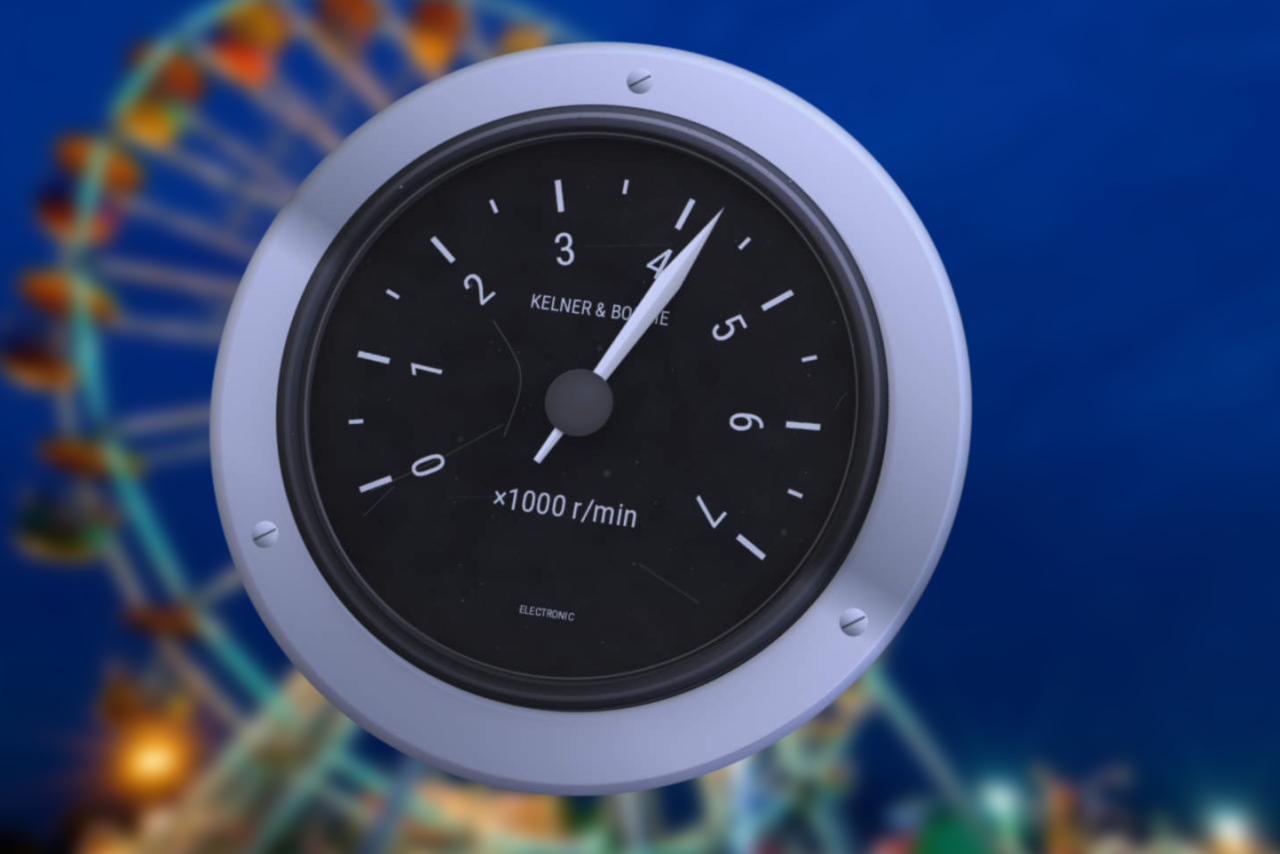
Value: 4250 rpm
